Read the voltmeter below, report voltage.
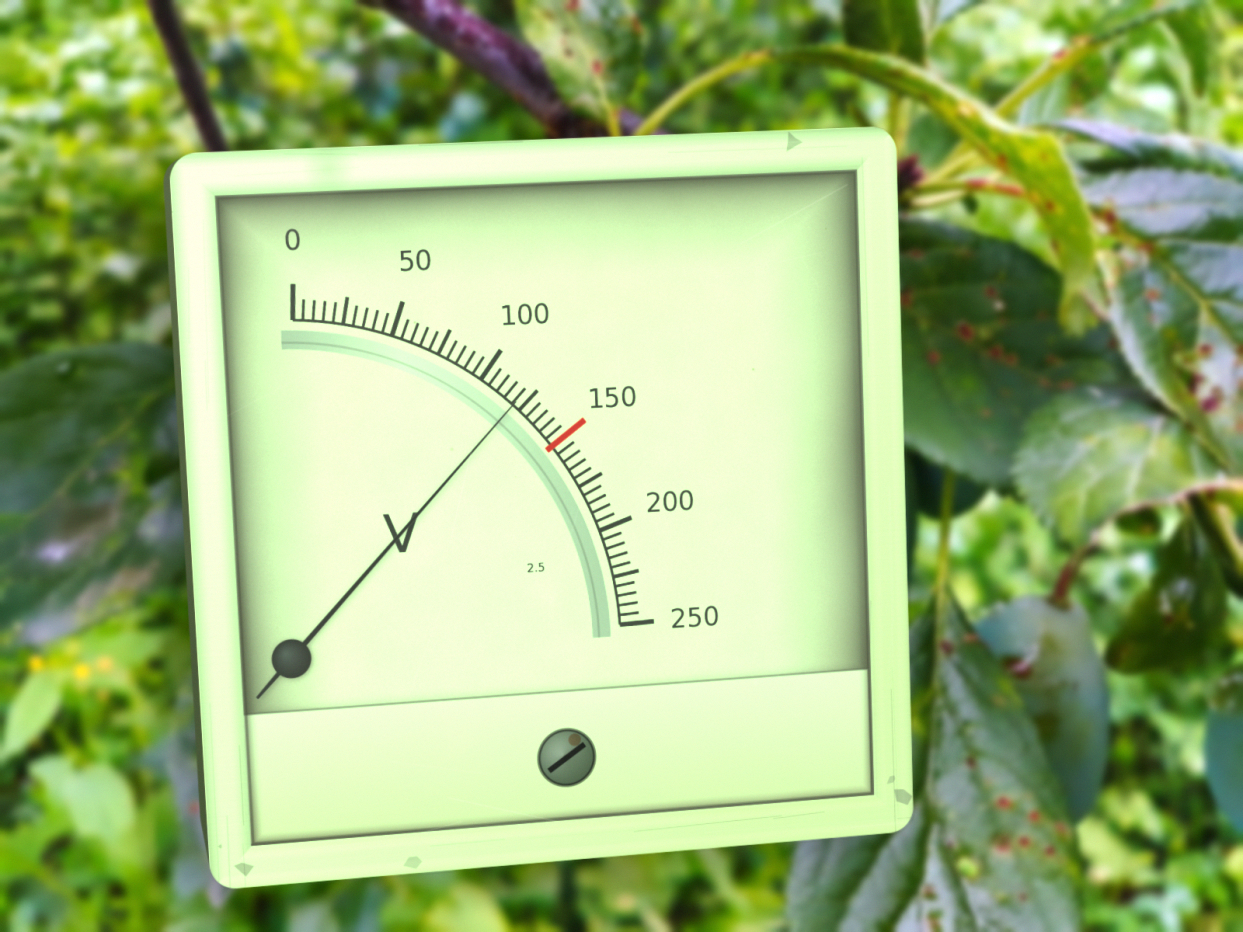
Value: 120 V
